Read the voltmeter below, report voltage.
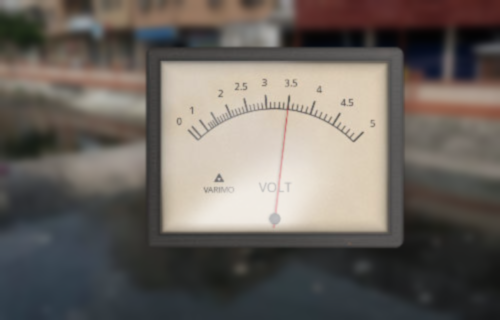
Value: 3.5 V
